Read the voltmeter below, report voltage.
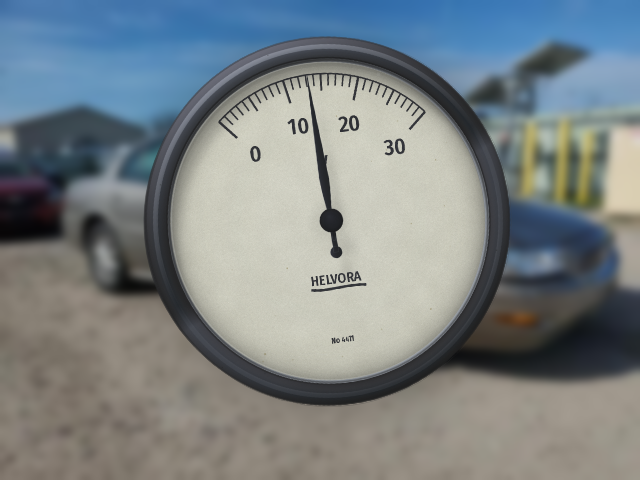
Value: 13 V
